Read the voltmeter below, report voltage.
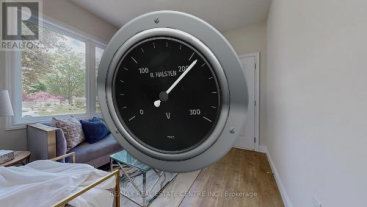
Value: 210 V
